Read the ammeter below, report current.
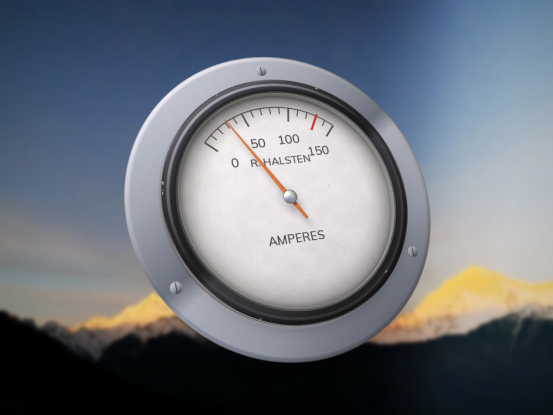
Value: 30 A
